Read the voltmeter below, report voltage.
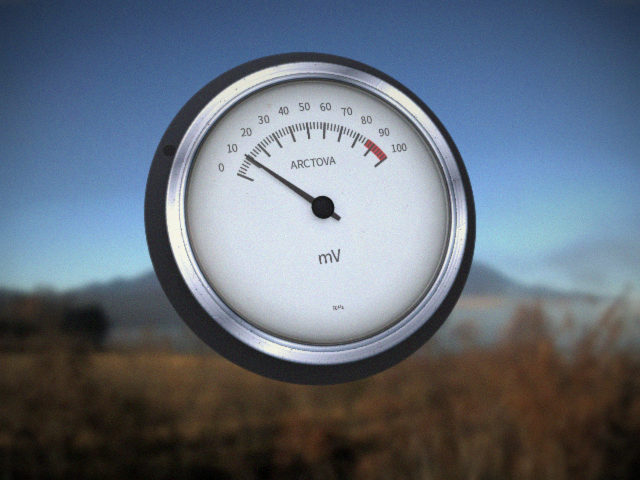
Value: 10 mV
